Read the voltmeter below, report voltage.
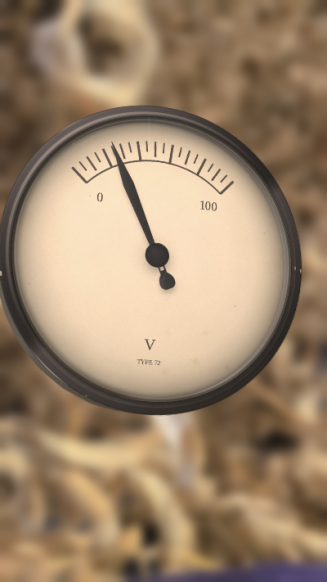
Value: 25 V
